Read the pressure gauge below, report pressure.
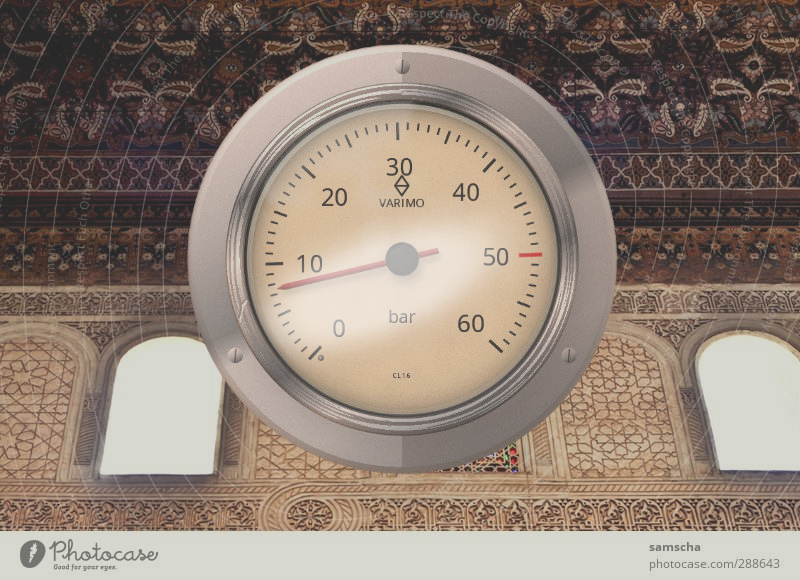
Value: 7.5 bar
